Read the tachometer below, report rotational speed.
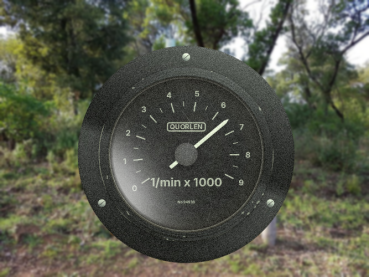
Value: 6500 rpm
